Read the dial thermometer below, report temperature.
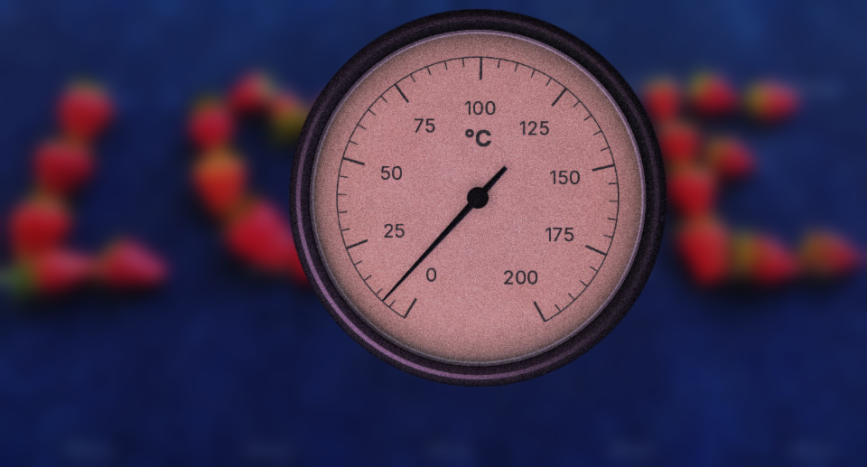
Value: 7.5 °C
